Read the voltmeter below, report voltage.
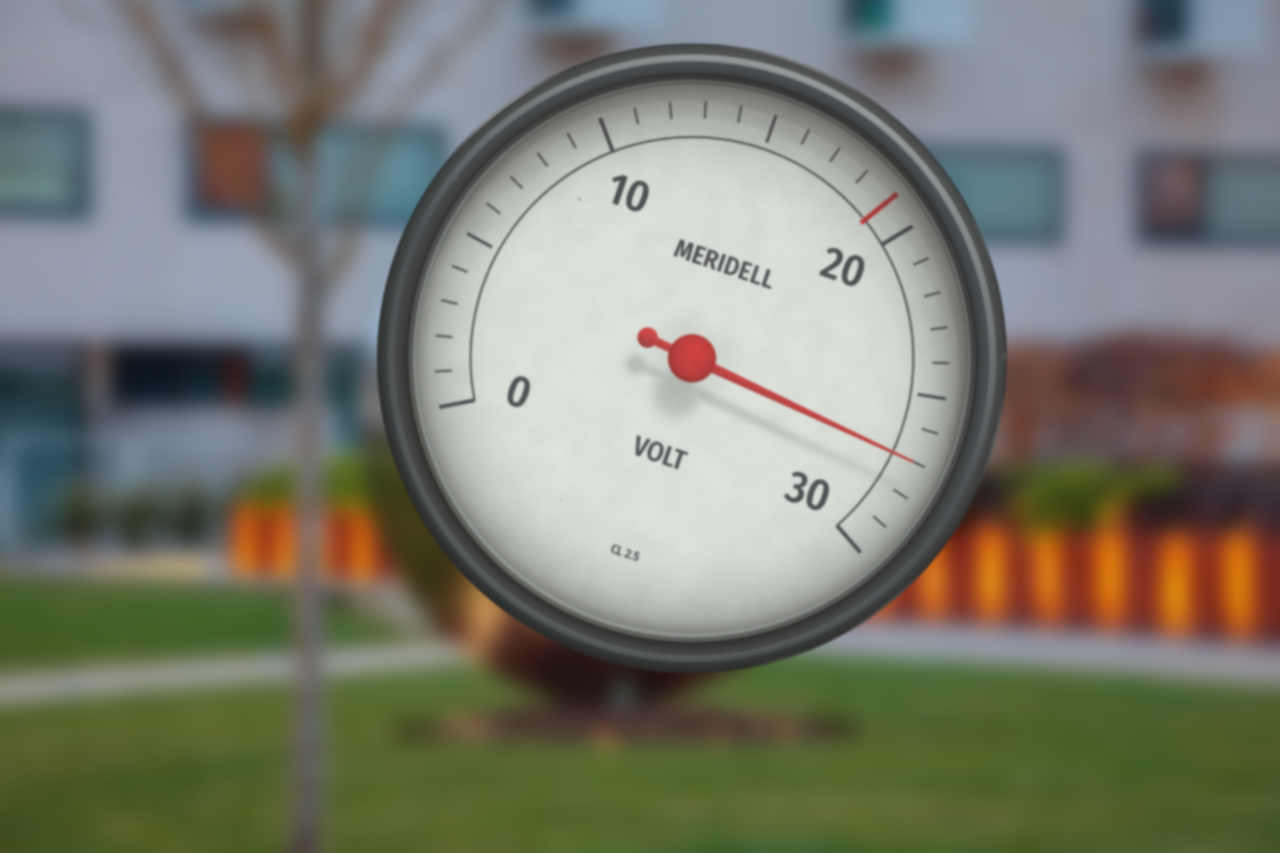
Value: 27 V
